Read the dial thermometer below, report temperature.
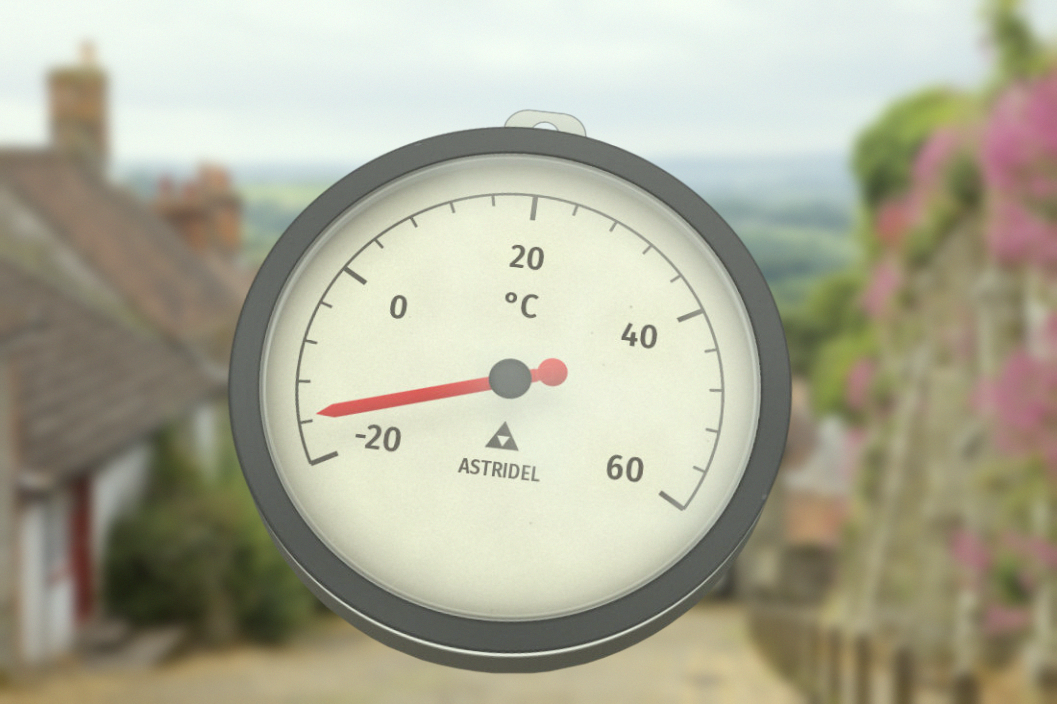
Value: -16 °C
